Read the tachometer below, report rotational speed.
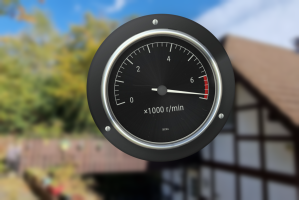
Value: 6800 rpm
